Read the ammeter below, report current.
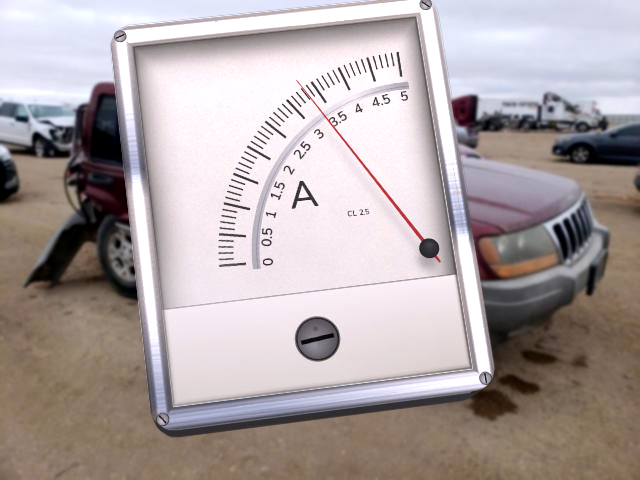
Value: 3.3 A
